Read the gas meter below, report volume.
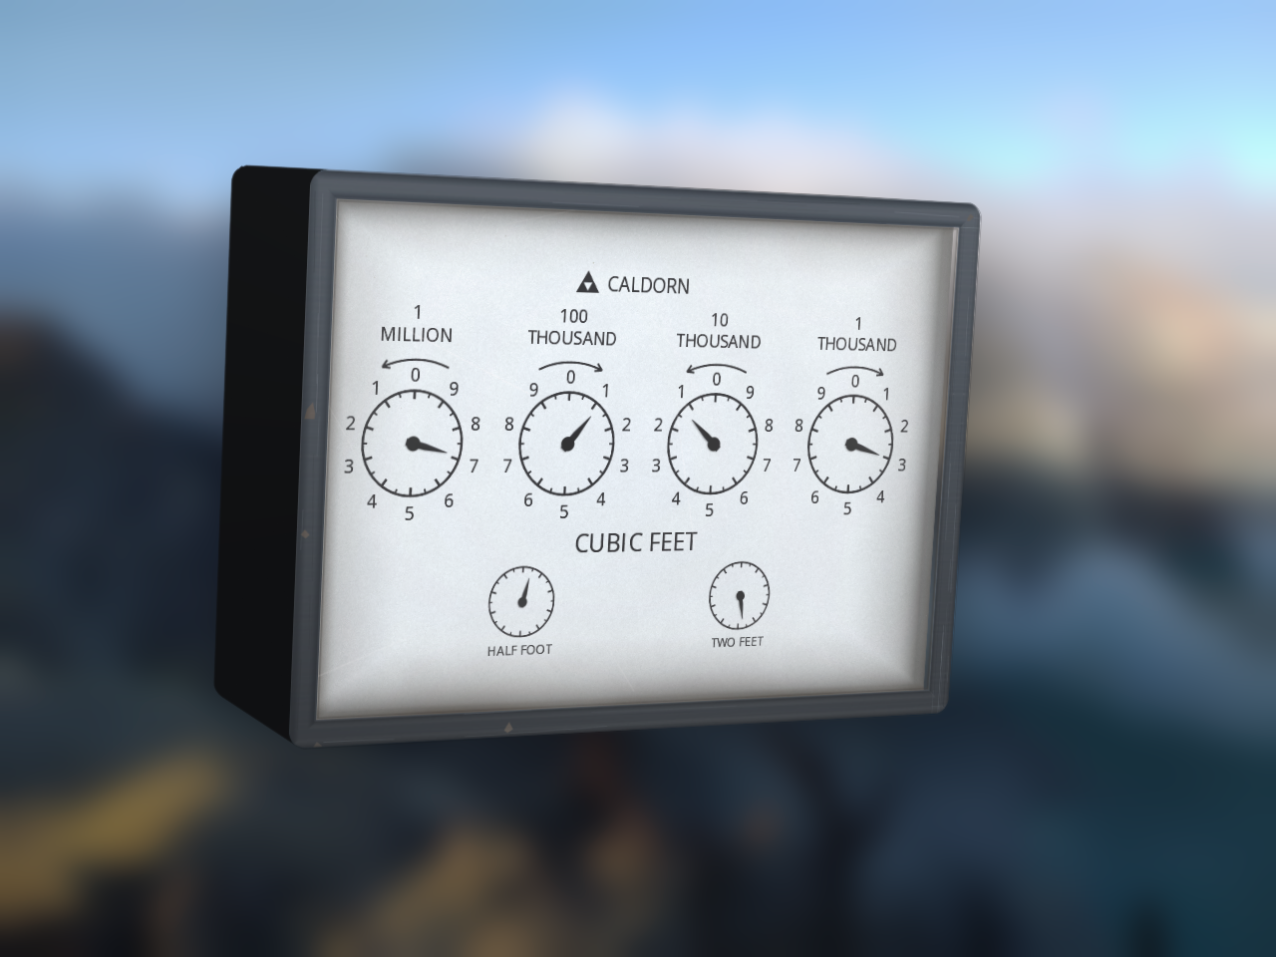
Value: 711300 ft³
